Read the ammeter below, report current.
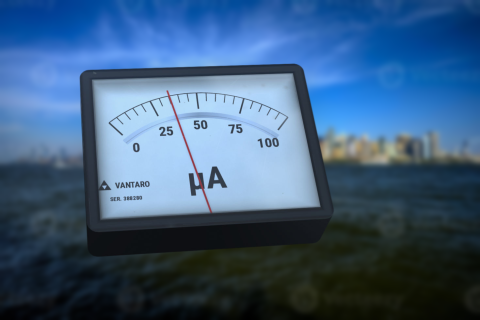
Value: 35 µA
